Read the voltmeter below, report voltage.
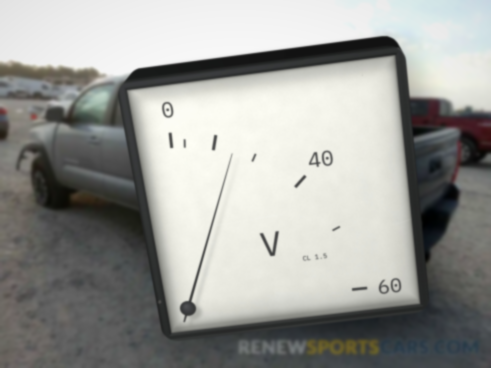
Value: 25 V
